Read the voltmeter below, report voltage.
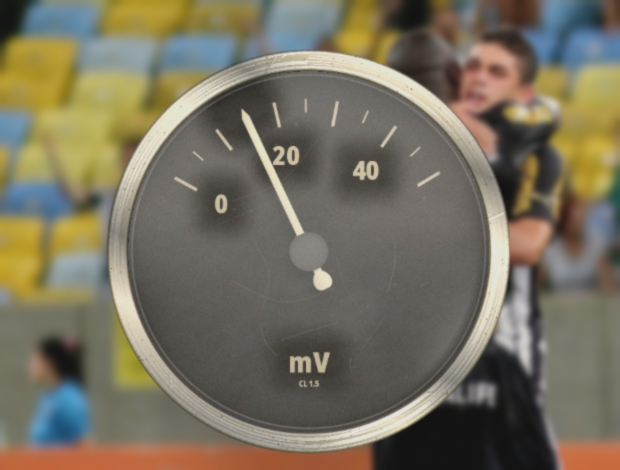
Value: 15 mV
